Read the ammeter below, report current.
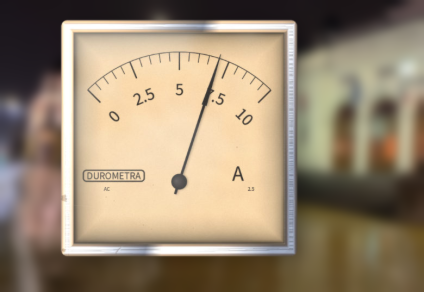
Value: 7 A
